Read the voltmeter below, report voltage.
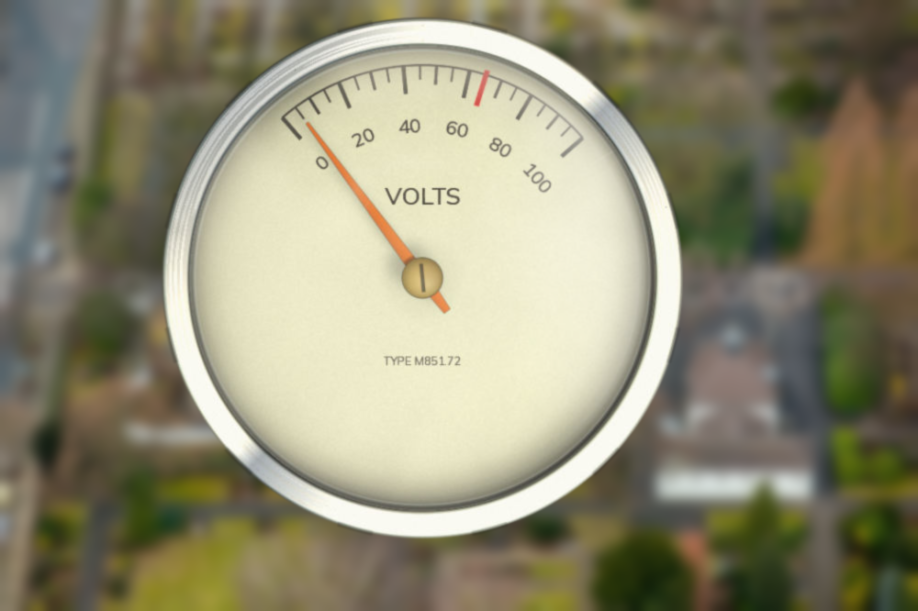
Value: 5 V
